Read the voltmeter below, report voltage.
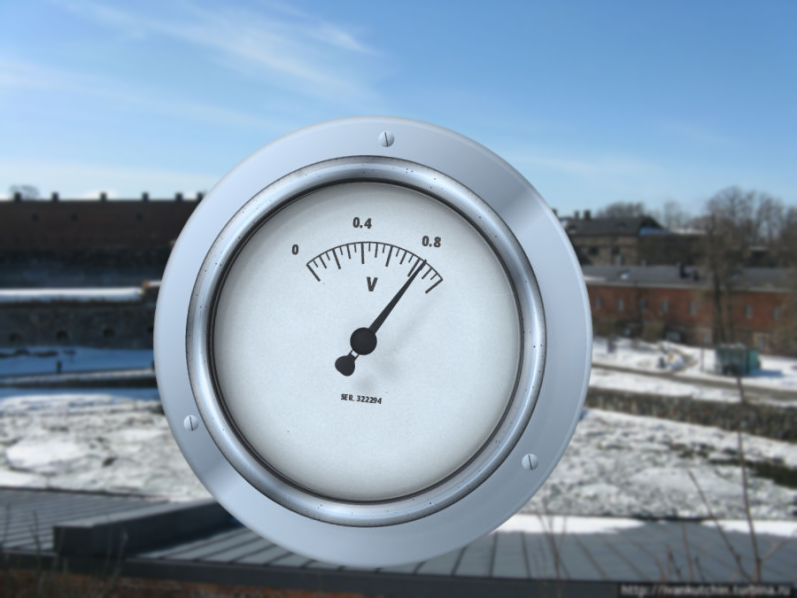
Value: 0.85 V
